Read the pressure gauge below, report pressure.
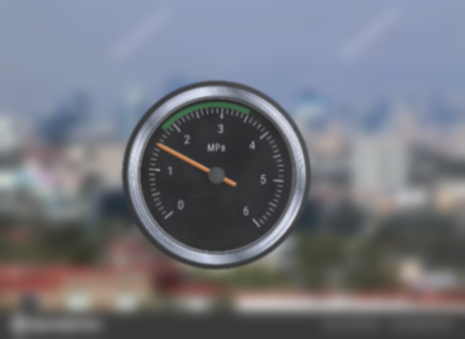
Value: 1.5 MPa
